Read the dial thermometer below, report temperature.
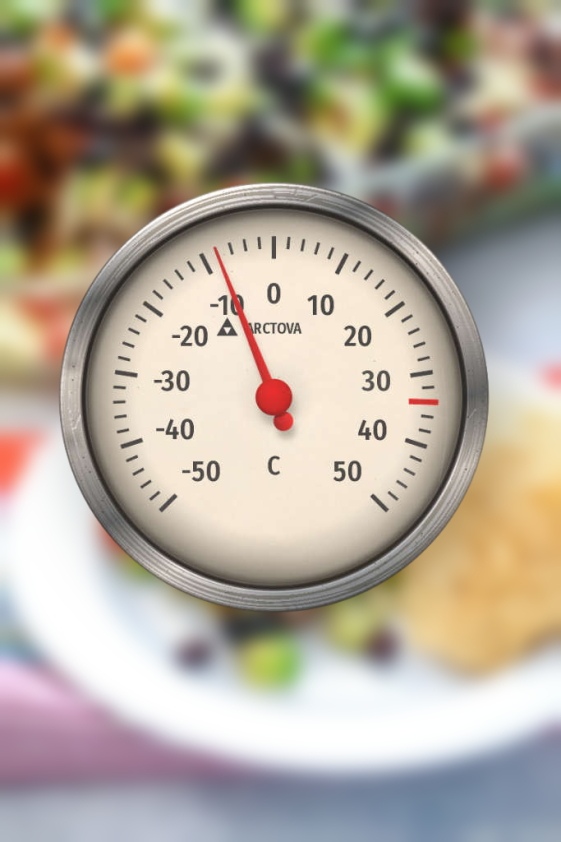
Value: -8 °C
